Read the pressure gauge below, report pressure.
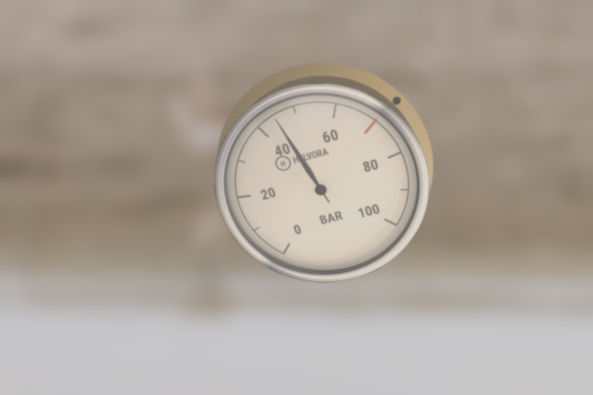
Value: 45 bar
